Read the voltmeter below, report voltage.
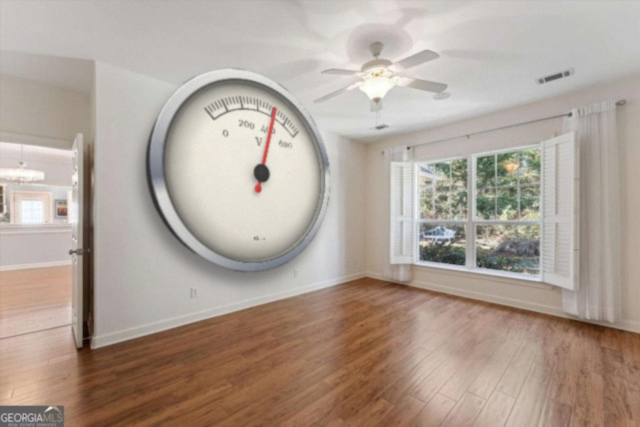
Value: 400 V
